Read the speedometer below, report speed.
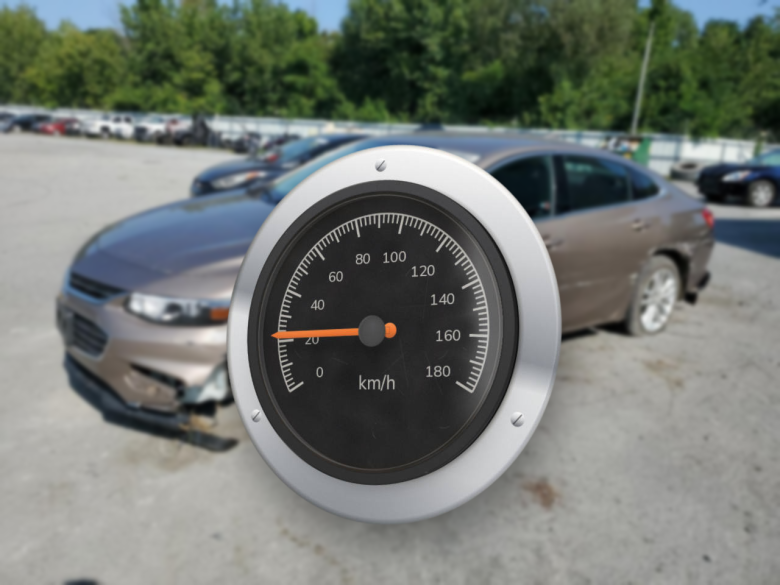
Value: 22 km/h
